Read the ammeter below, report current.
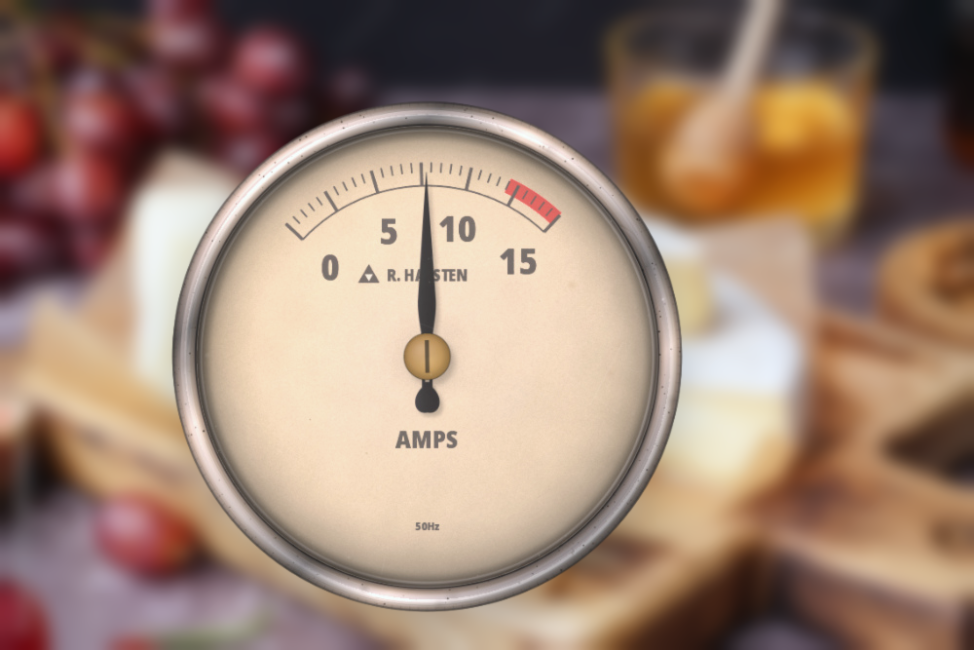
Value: 7.75 A
